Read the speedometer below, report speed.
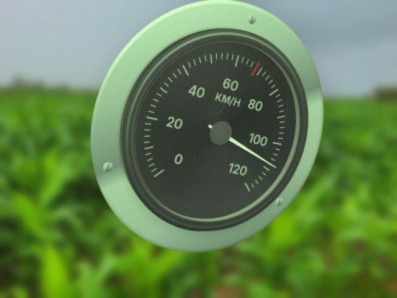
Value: 108 km/h
